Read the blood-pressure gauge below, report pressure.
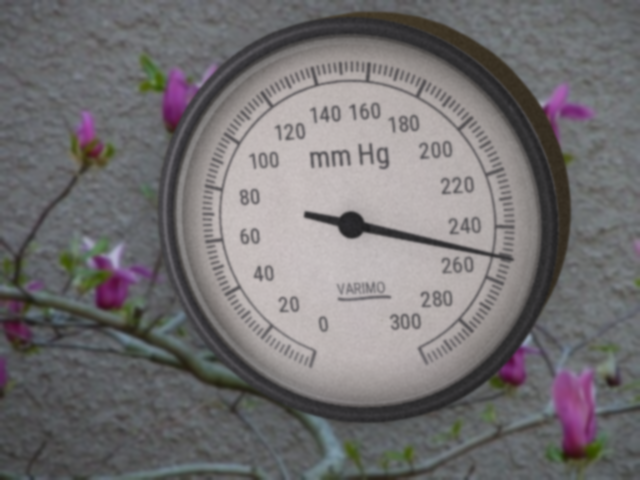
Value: 250 mmHg
